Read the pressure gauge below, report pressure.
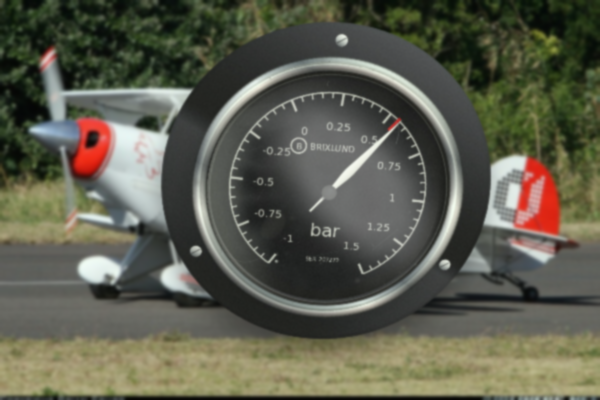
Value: 0.55 bar
